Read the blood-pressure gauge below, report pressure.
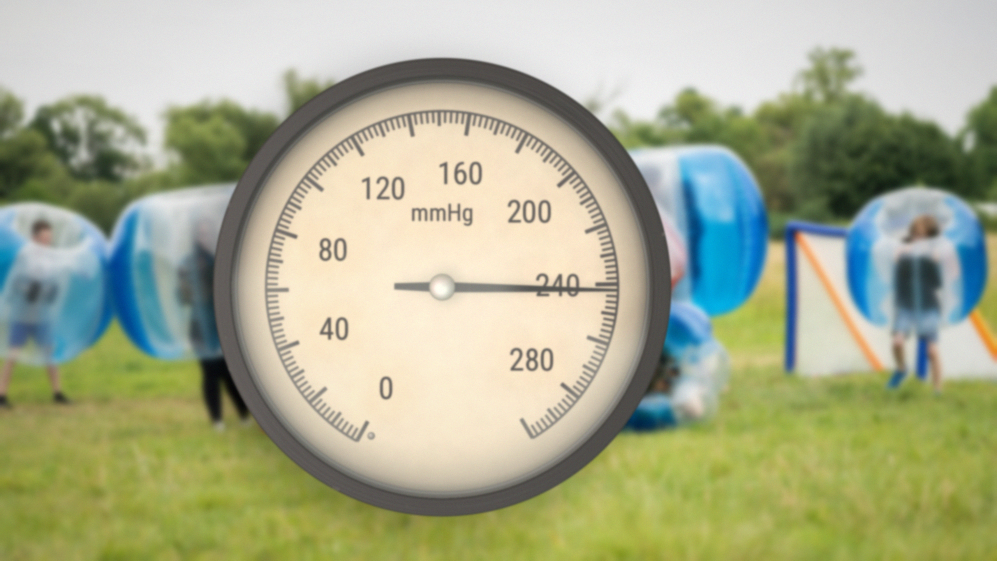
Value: 242 mmHg
